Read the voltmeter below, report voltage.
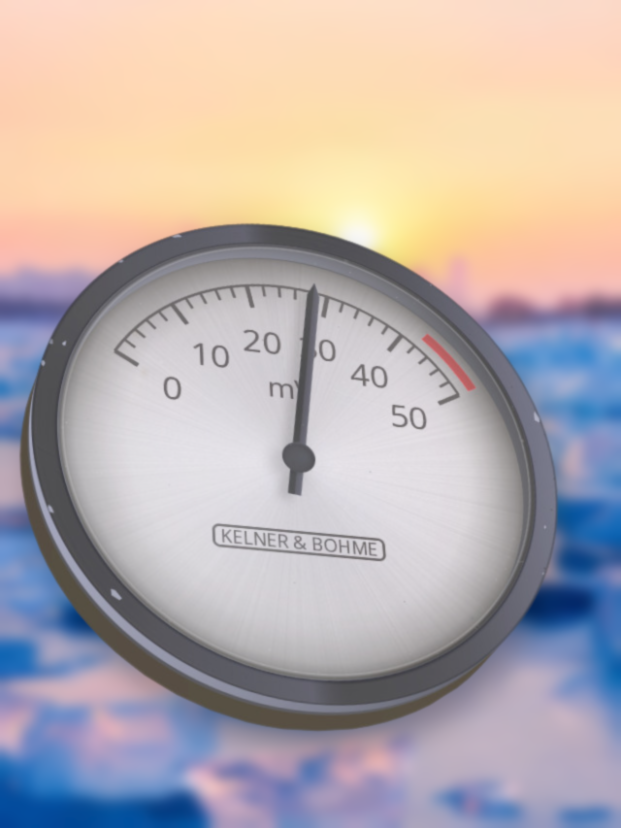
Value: 28 mV
